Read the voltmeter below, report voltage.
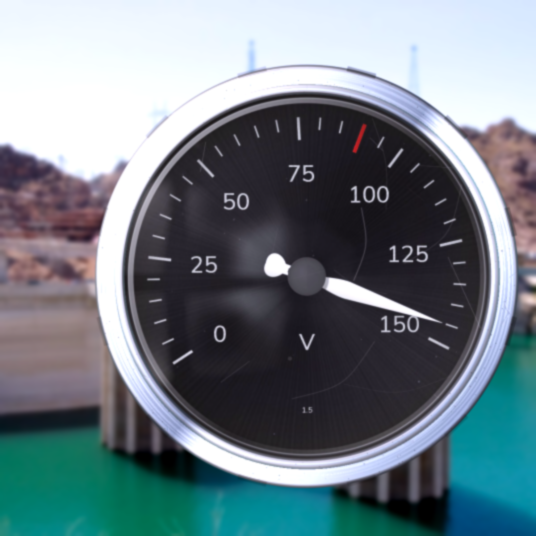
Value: 145 V
